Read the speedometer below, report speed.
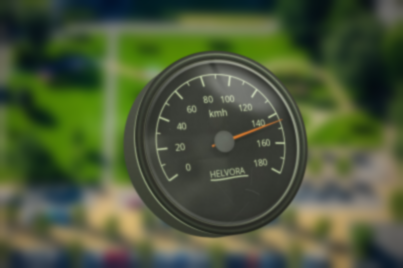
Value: 145 km/h
